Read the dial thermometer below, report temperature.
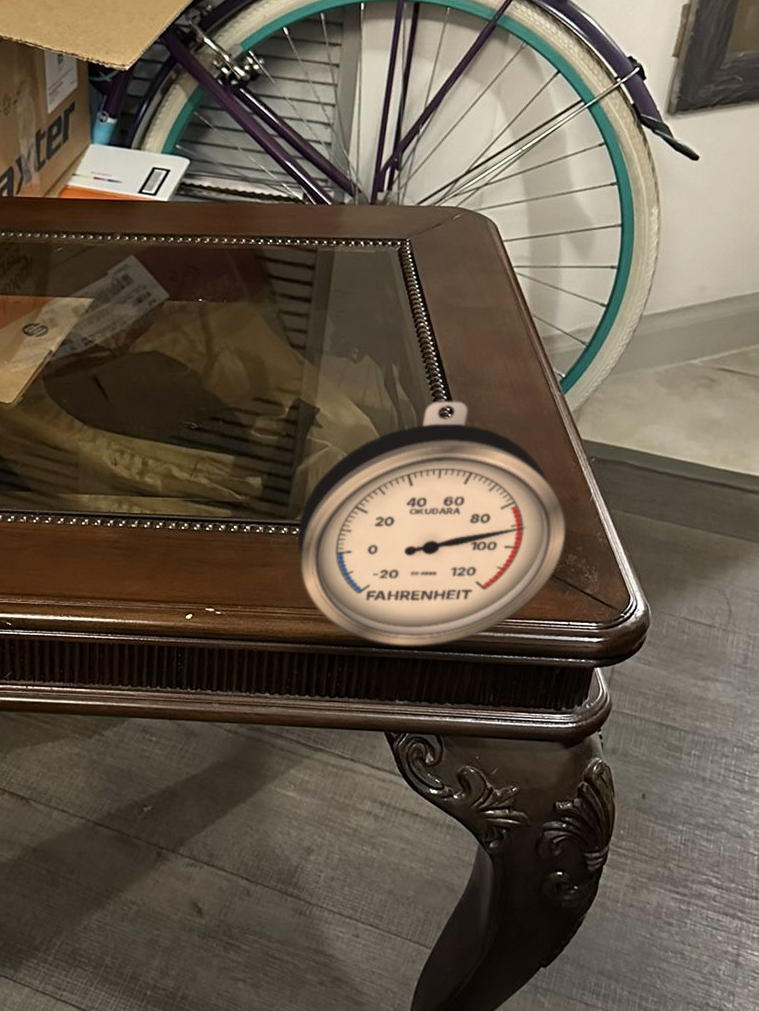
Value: 90 °F
